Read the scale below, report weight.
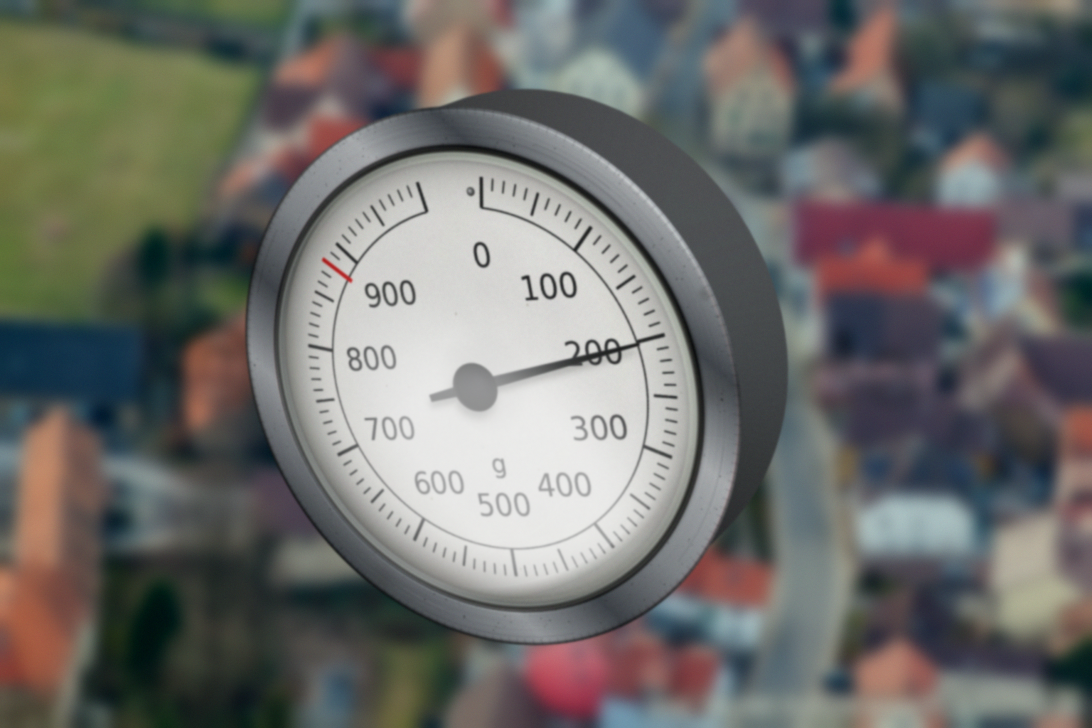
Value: 200 g
